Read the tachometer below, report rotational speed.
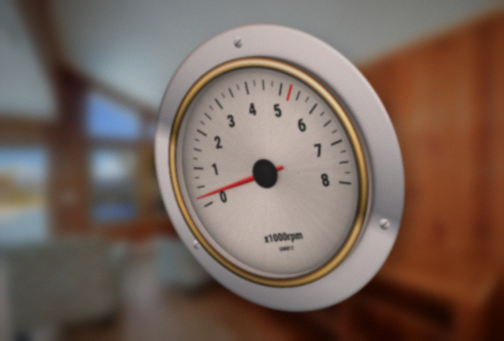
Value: 250 rpm
